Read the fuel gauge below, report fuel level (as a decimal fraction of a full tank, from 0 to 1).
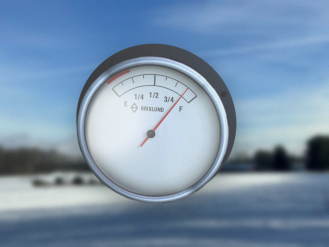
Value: 0.875
